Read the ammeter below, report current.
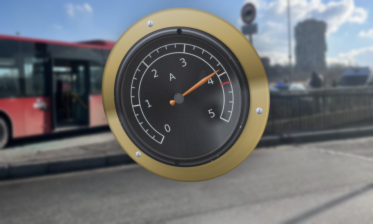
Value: 3.9 A
